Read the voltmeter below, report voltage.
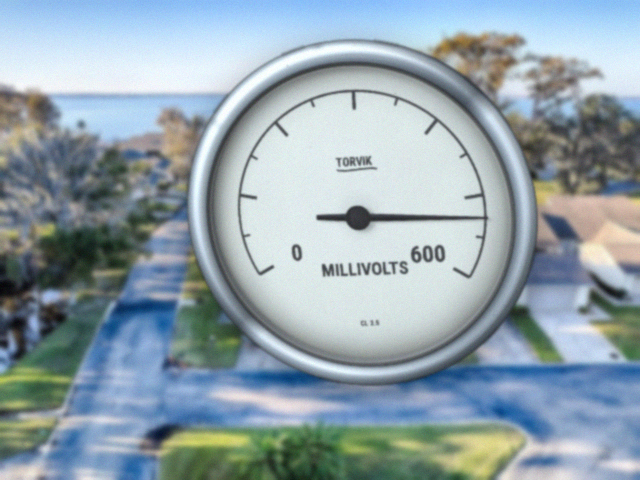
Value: 525 mV
